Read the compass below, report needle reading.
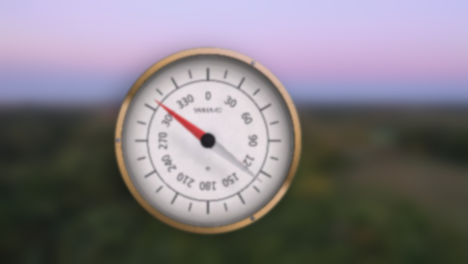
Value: 307.5 °
